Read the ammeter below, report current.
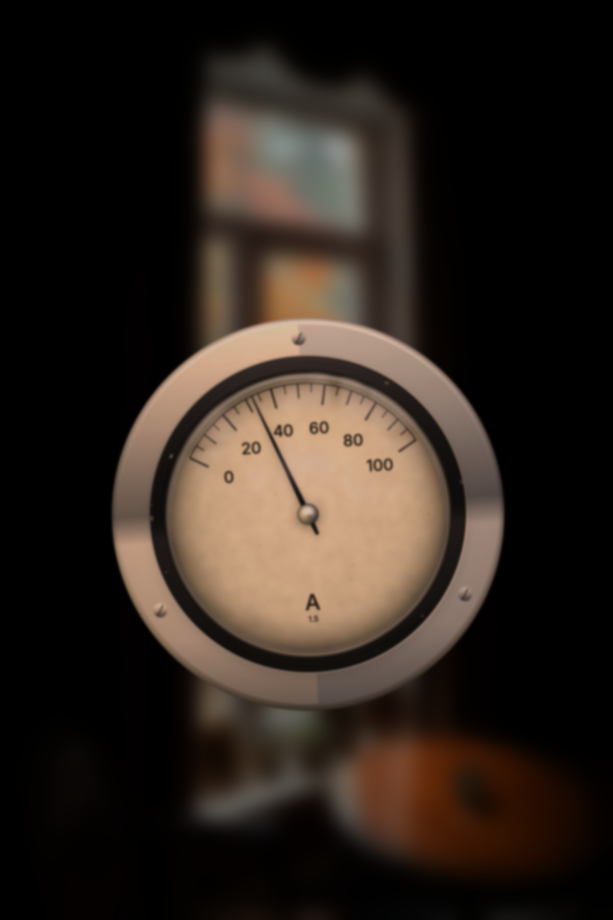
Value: 32.5 A
